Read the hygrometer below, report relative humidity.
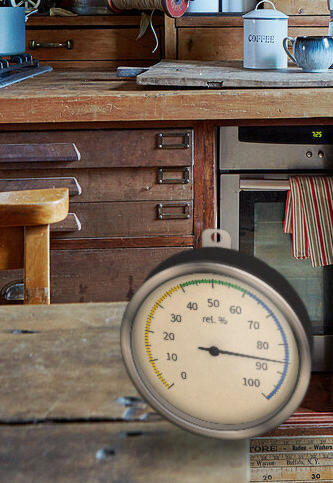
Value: 85 %
